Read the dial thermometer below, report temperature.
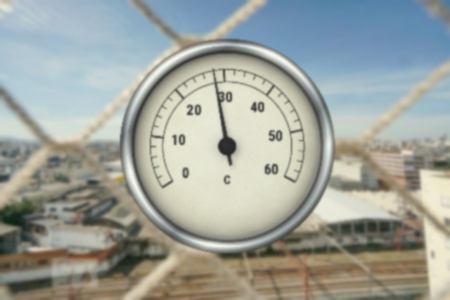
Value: 28 °C
